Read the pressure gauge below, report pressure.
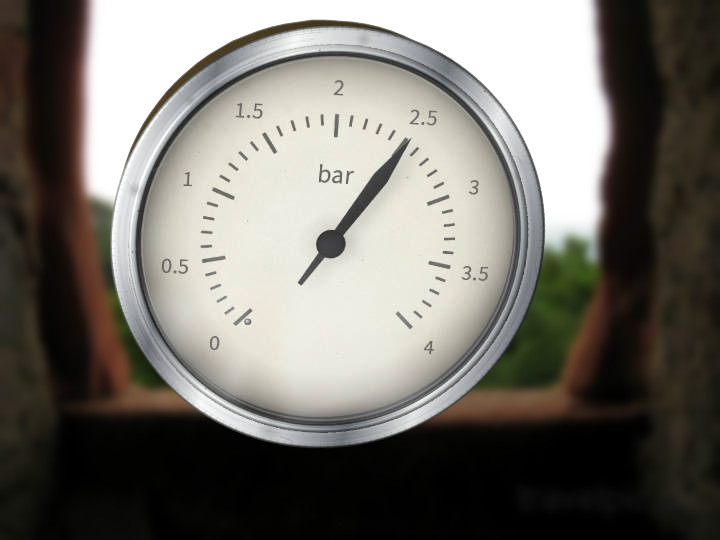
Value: 2.5 bar
